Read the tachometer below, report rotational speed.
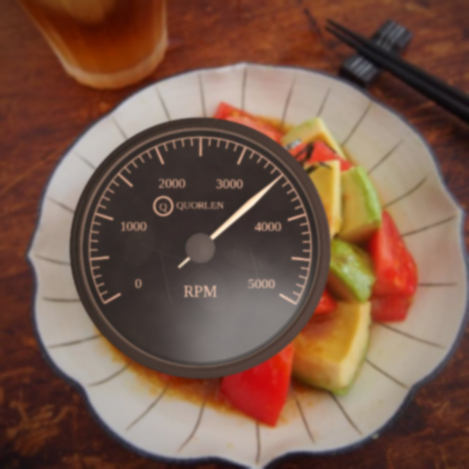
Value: 3500 rpm
